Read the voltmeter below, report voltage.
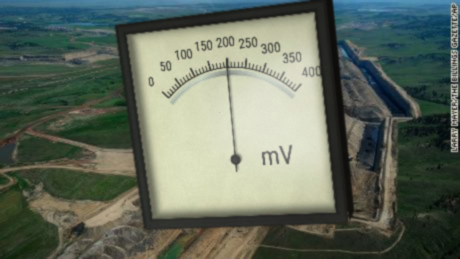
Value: 200 mV
